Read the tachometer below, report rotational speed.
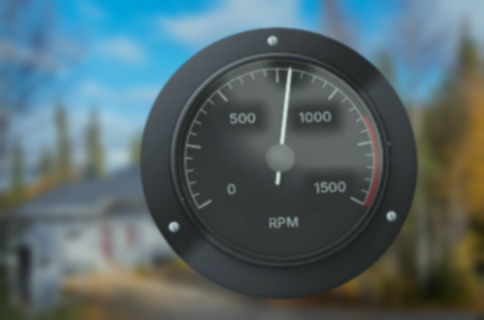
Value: 800 rpm
